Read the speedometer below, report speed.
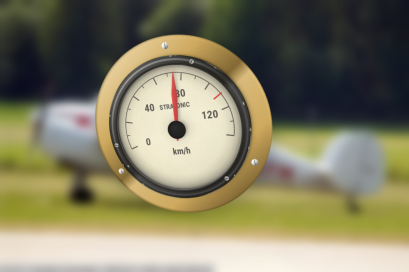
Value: 75 km/h
